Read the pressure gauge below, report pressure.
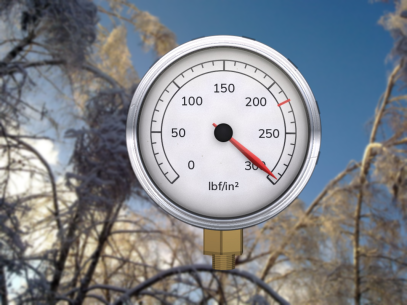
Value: 295 psi
